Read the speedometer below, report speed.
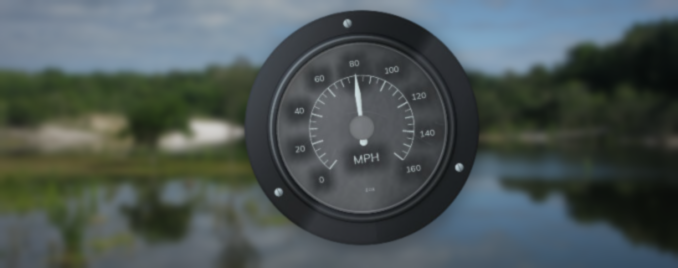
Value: 80 mph
